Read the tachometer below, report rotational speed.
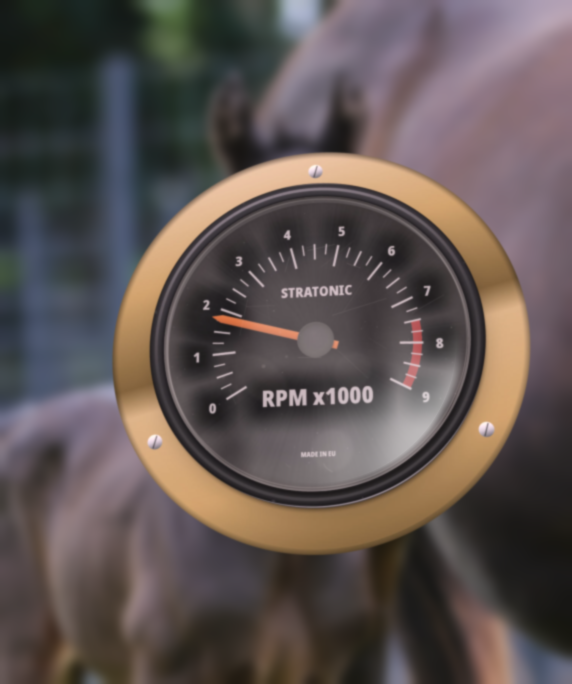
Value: 1750 rpm
